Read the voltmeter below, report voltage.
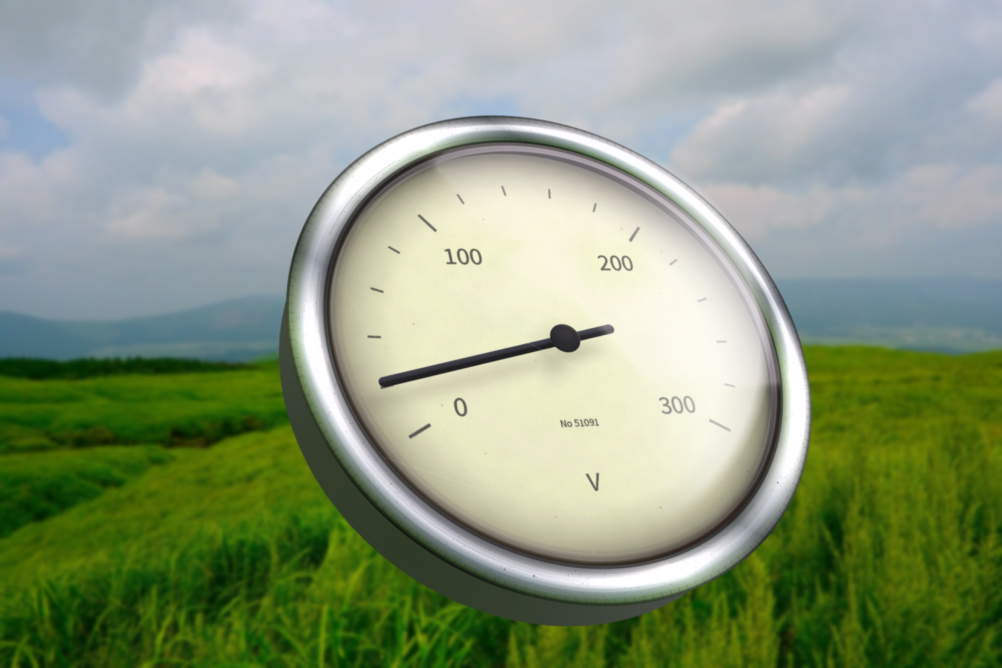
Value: 20 V
